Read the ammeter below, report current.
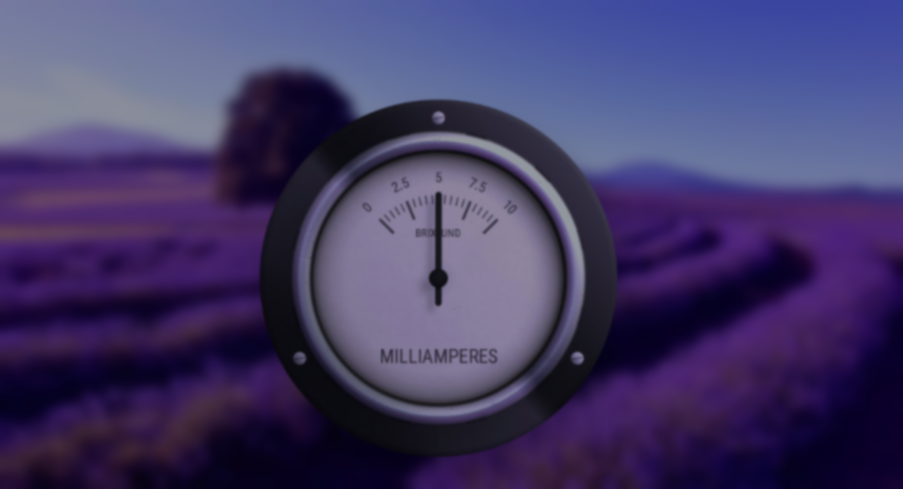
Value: 5 mA
